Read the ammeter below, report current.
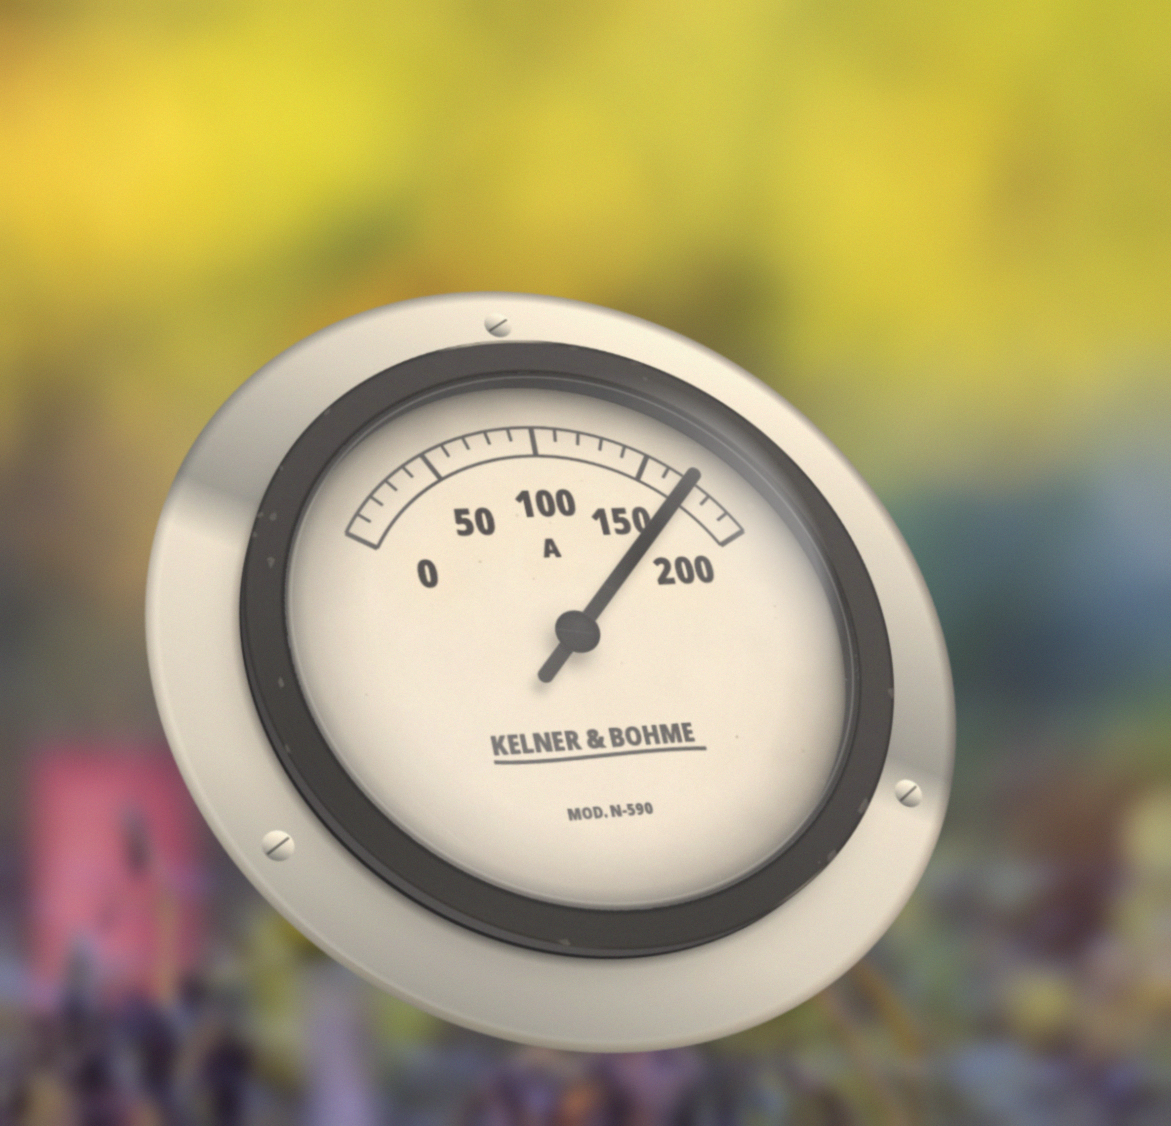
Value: 170 A
